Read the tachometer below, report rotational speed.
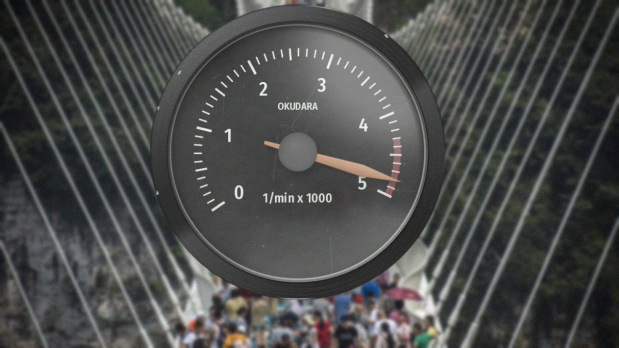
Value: 4800 rpm
